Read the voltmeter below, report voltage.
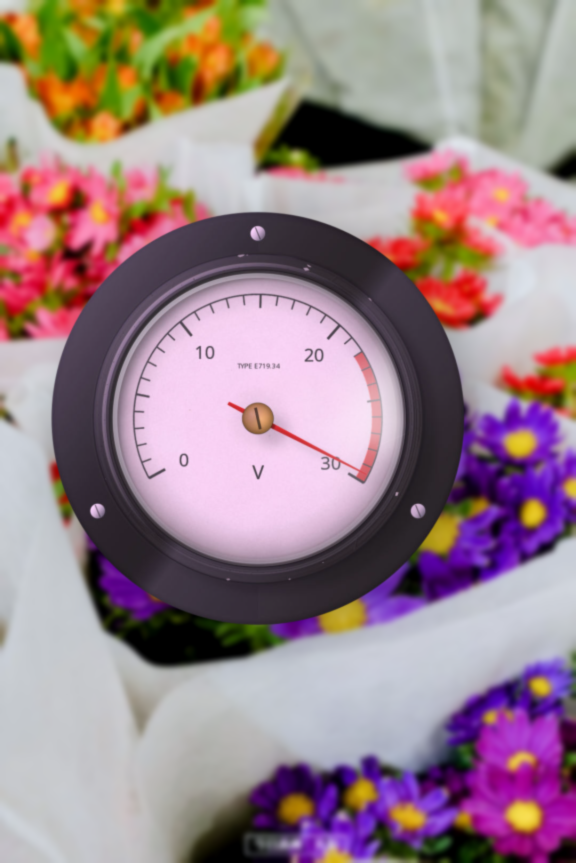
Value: 29.5 V
